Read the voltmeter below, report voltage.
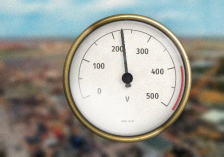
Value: 225 V
